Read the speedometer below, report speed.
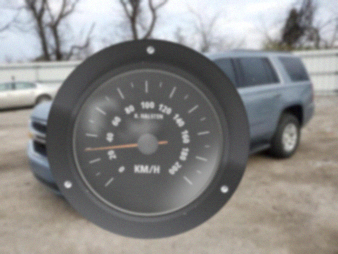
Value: 30 km/h
